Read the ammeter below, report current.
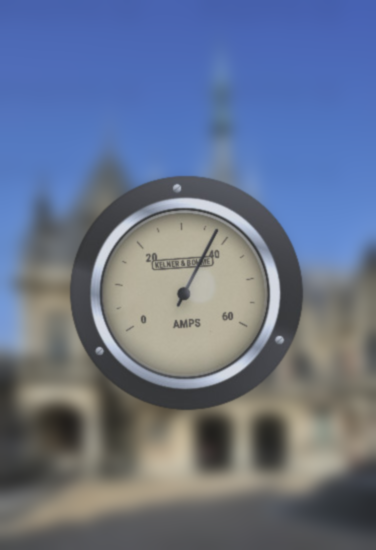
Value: 37.5 A
